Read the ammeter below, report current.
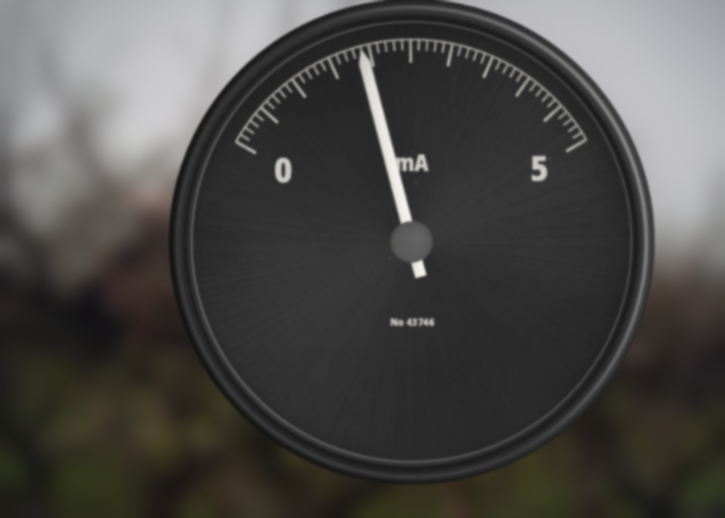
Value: 1.9 mA
